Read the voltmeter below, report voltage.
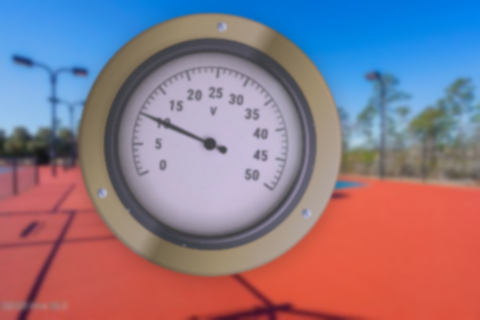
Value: 10 V
